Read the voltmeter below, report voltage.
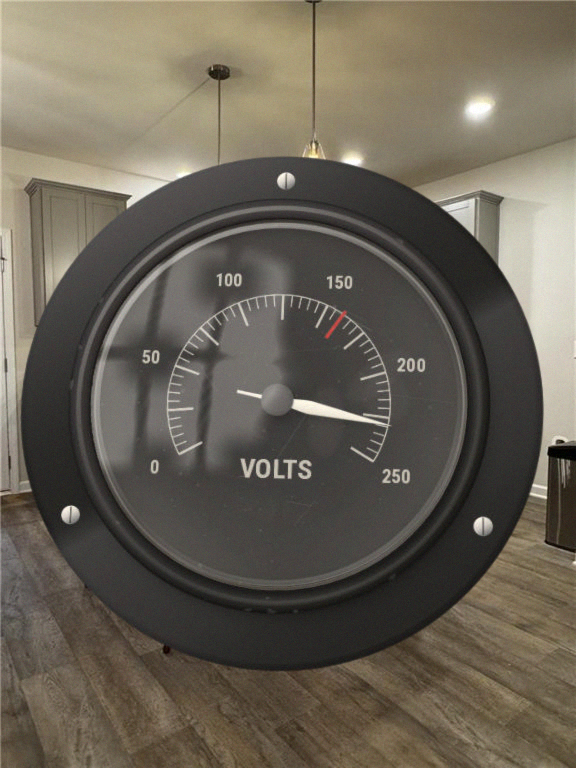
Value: 230 V
